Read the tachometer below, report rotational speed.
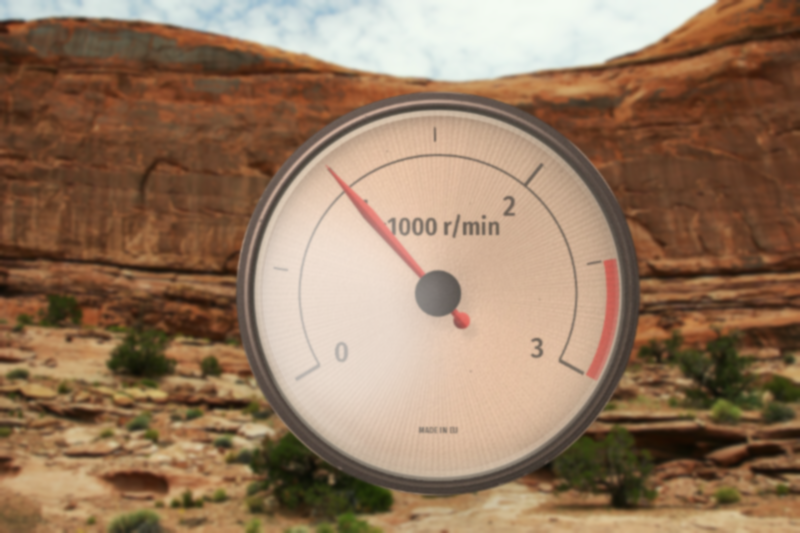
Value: 1000 rpm
